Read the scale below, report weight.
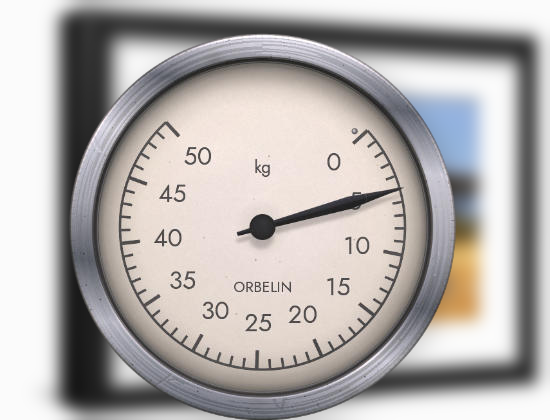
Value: 5 kg
